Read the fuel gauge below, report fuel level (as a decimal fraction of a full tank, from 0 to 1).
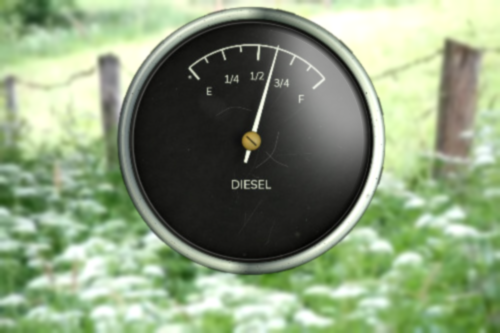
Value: 0.625
